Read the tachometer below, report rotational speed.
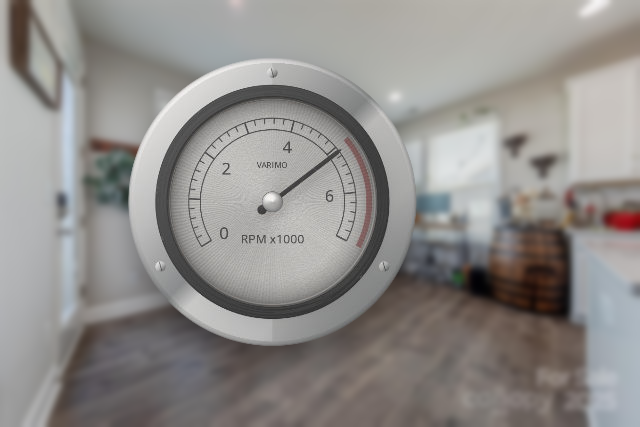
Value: 5100 rpm
